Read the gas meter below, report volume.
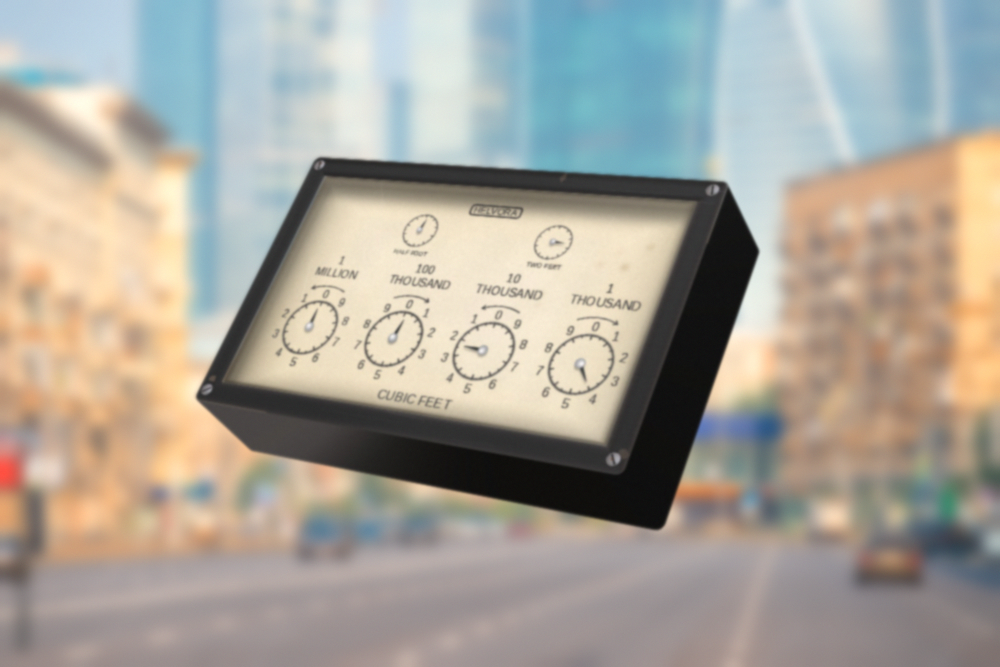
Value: 2400 ft³
